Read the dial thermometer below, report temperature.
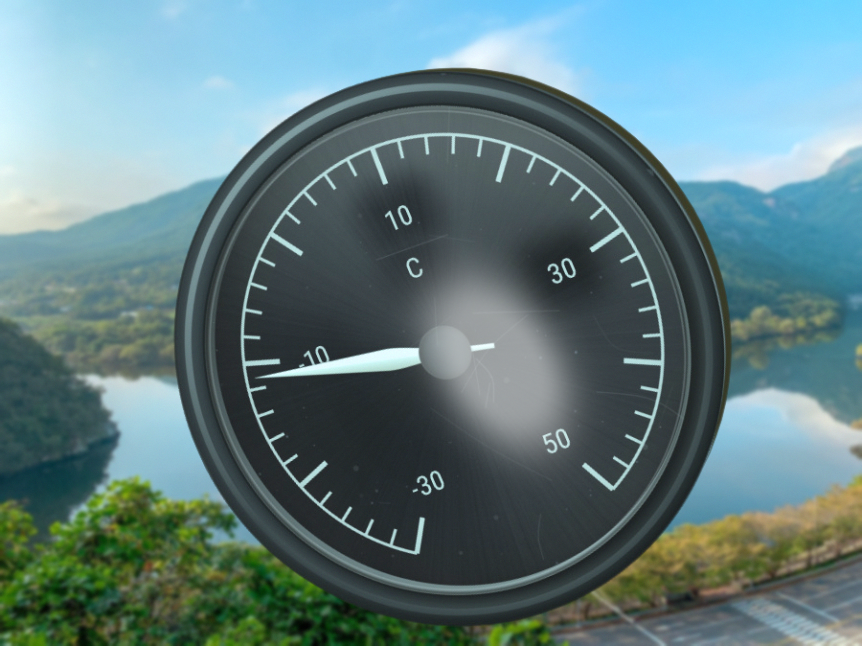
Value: -11 °C
